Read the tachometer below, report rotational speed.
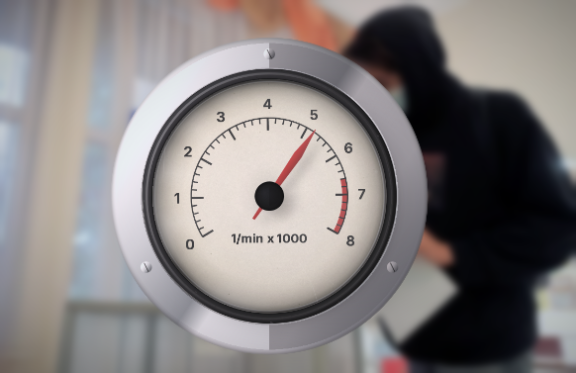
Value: 5200 rpm
